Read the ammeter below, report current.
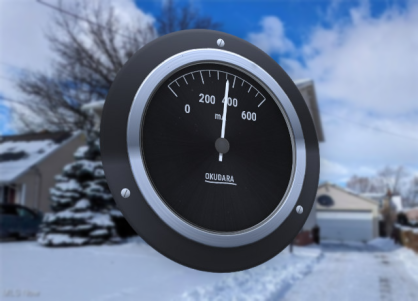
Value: 350 mA
